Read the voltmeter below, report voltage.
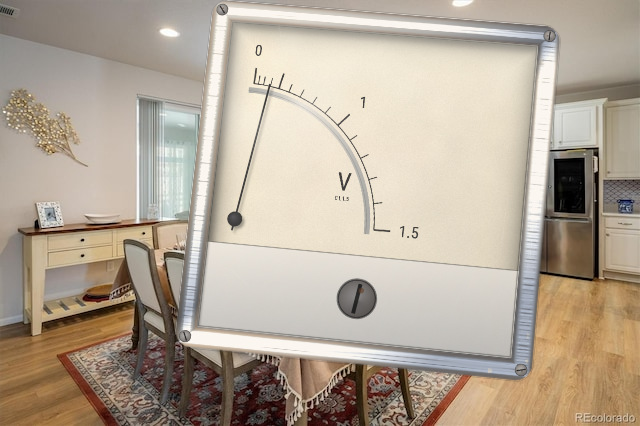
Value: 0.4 V
